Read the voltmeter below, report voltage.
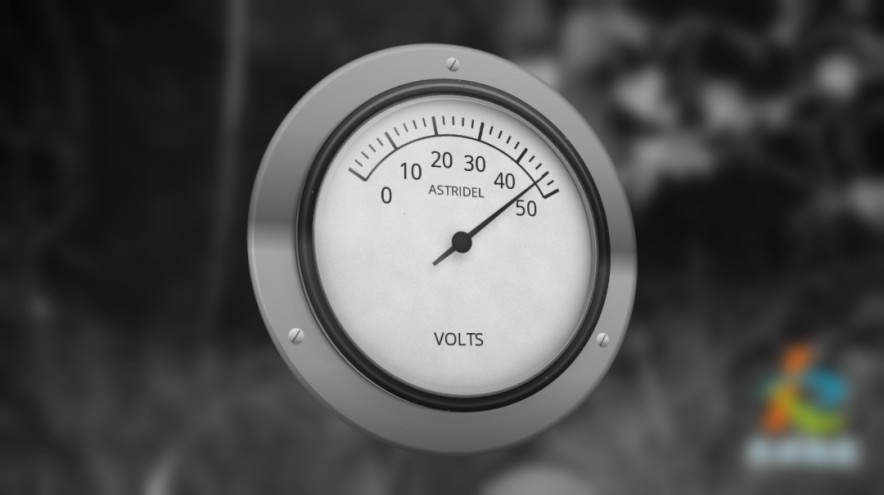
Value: 46 V
